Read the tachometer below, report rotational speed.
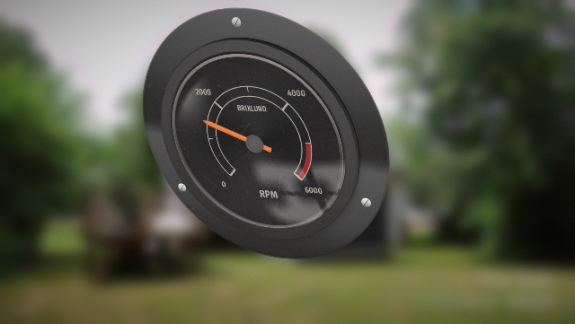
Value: 1500 rpm
